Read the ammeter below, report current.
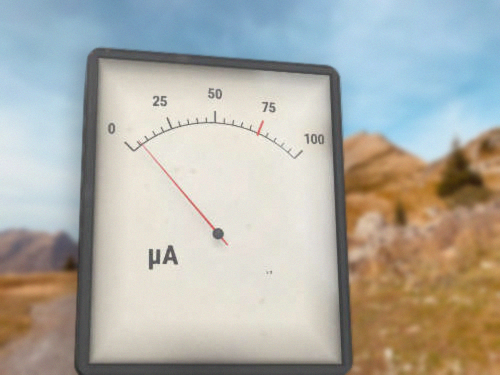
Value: 5 µA
